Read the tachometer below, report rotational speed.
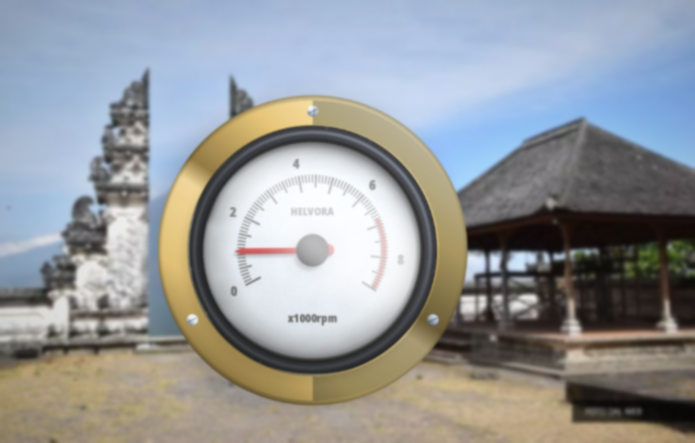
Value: 1000 rpm
